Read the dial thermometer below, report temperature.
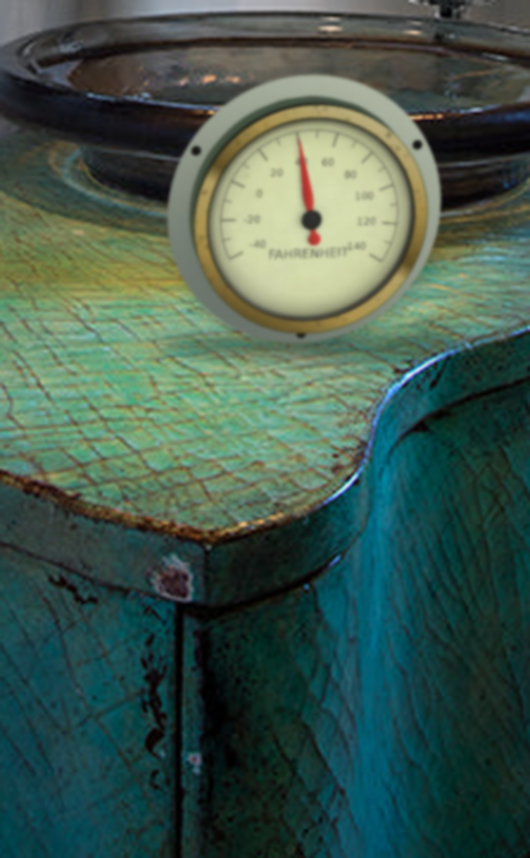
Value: 40 °F
